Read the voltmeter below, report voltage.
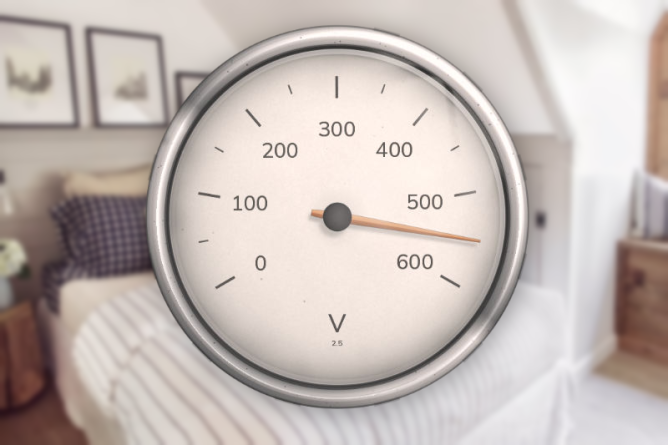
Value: 550 V
